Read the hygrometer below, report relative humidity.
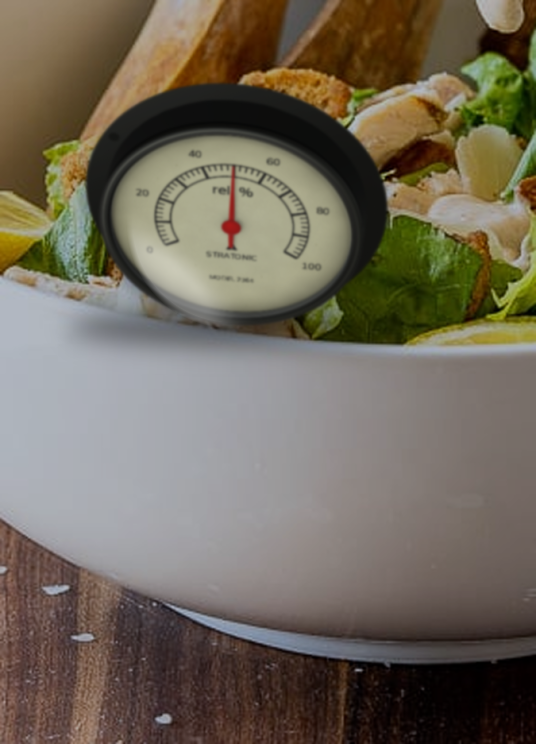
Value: 50 %
